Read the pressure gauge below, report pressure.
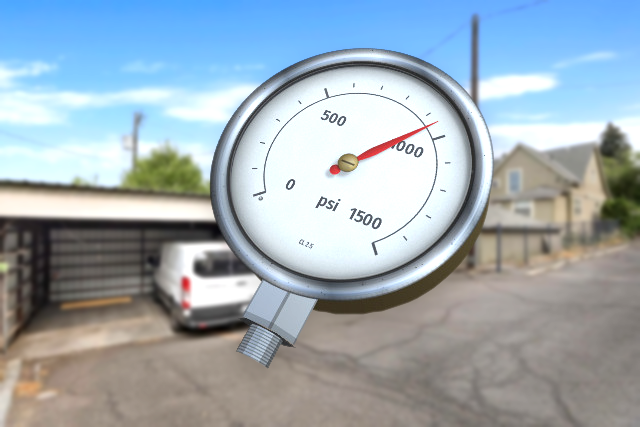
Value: 950 psi
